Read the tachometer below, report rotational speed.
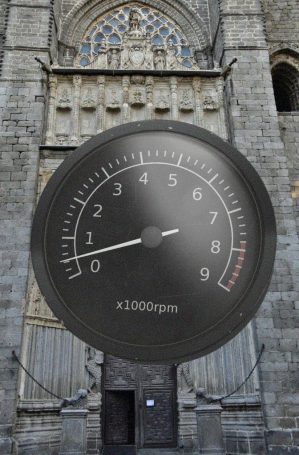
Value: 400 rpm
